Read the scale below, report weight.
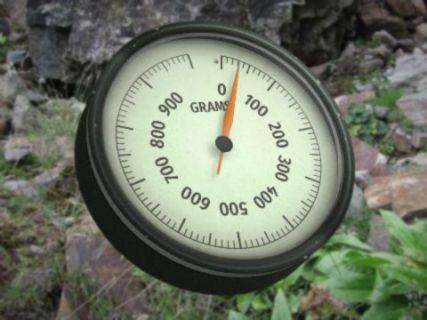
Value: 30 g
